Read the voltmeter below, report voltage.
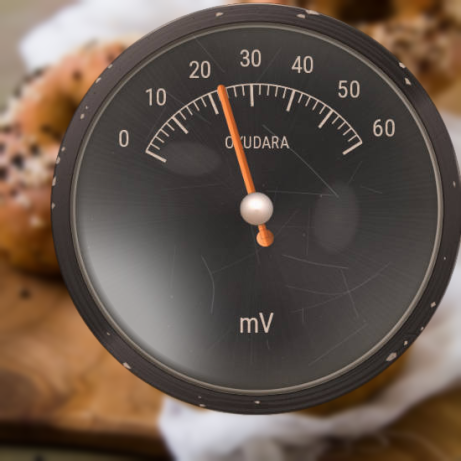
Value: 23 mV
